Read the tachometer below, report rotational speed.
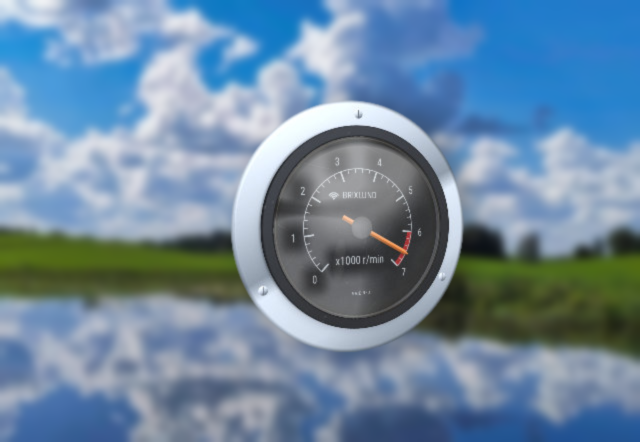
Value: 6600 rpm
